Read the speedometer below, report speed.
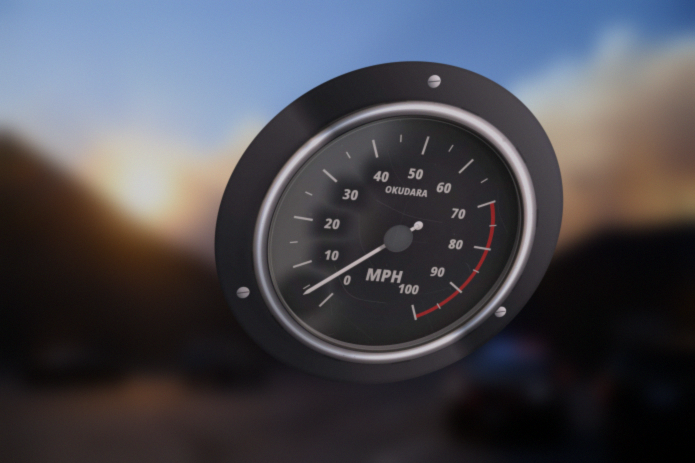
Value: 5 mph
